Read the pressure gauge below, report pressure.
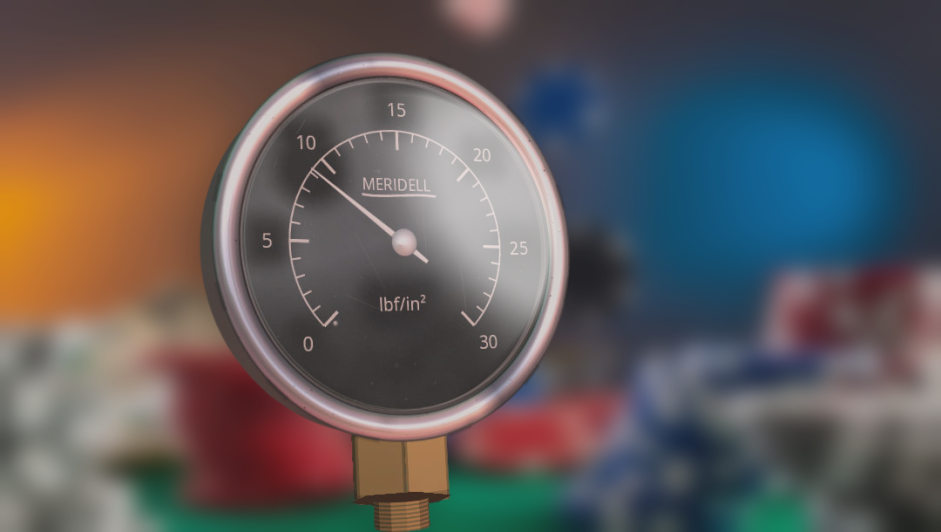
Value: 9 psi
